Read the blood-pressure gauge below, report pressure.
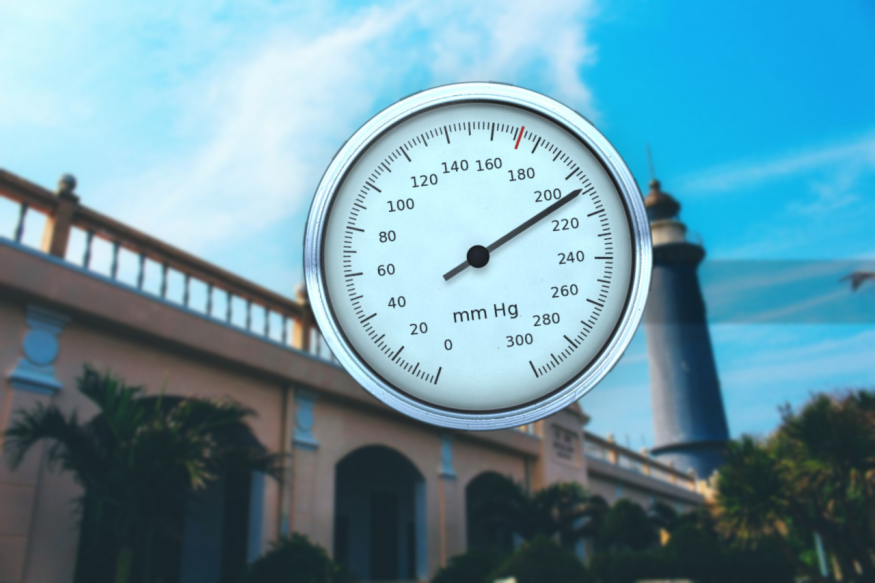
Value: 208 mmHg
